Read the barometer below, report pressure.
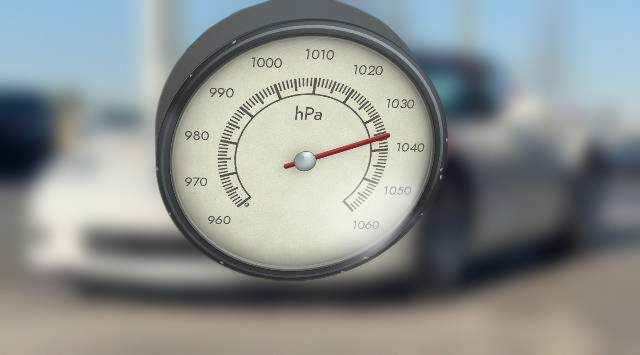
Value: 1035 hPa
